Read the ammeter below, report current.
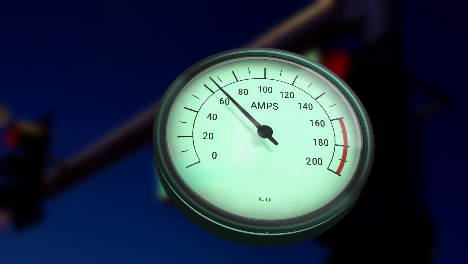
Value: 65 A
